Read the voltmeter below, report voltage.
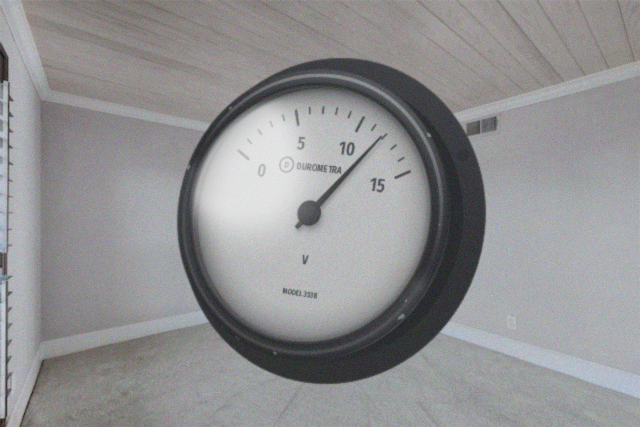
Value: 12 V
